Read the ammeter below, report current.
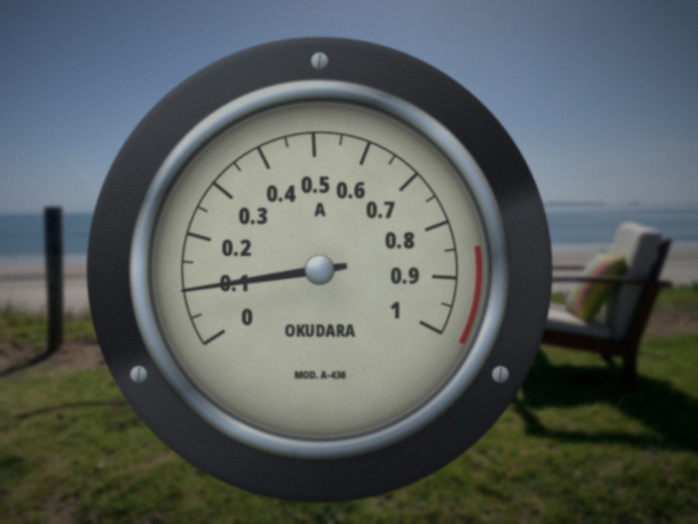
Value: 0.1 A
